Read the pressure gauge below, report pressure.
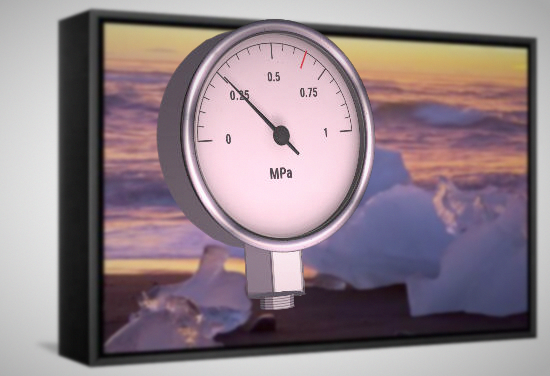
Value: 0.25 MPa
